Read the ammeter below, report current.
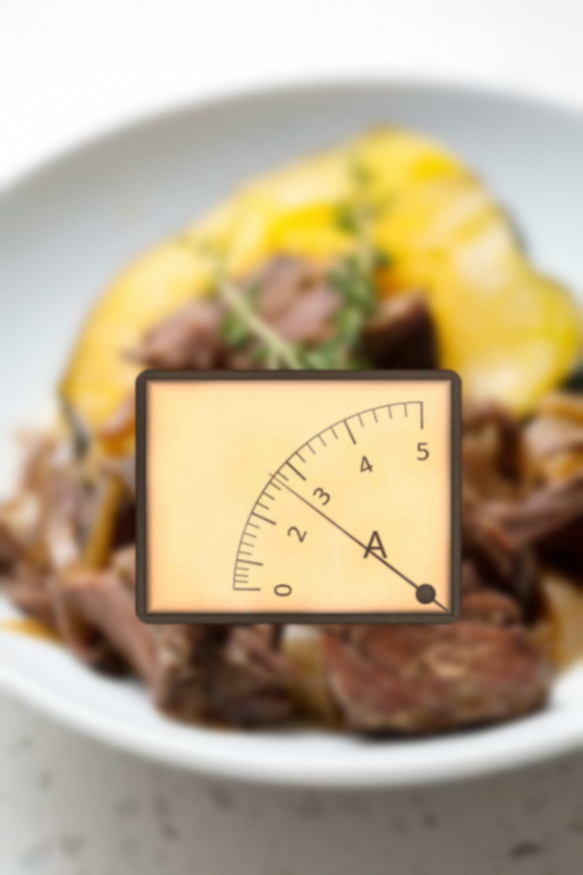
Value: 2.7 A
